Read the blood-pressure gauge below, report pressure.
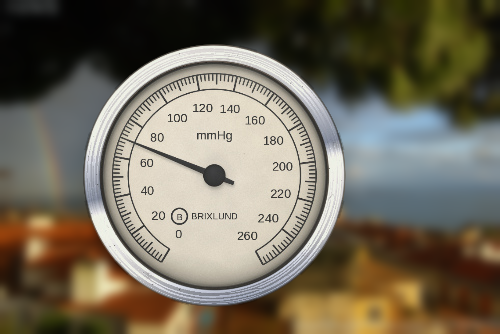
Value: 70 mmHg
